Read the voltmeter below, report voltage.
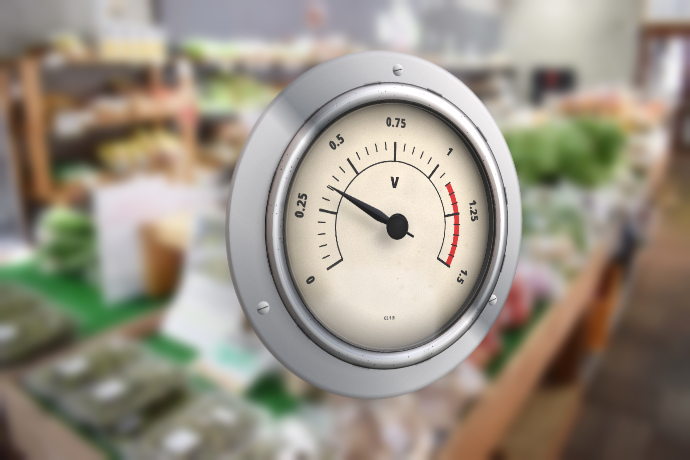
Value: 0.35 V
